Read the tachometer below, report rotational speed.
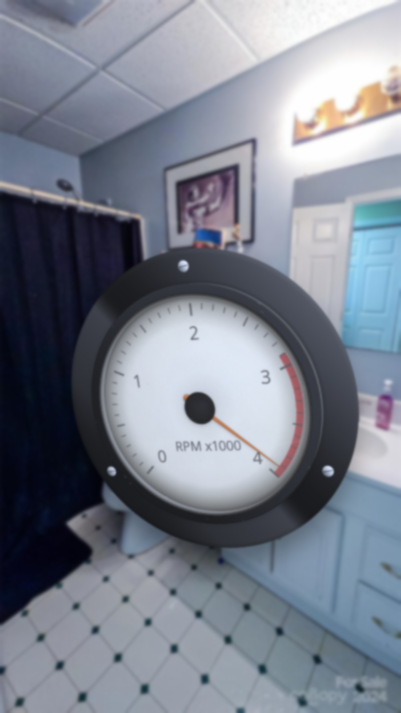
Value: 3900 rpm
